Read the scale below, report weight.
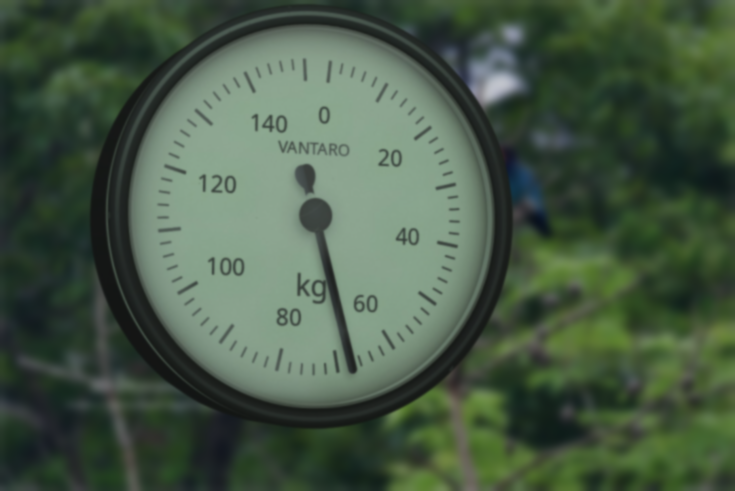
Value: 68 kg
